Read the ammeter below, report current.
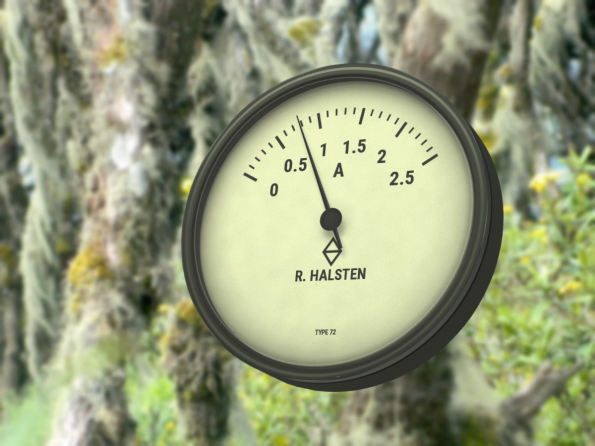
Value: 0.8 A
